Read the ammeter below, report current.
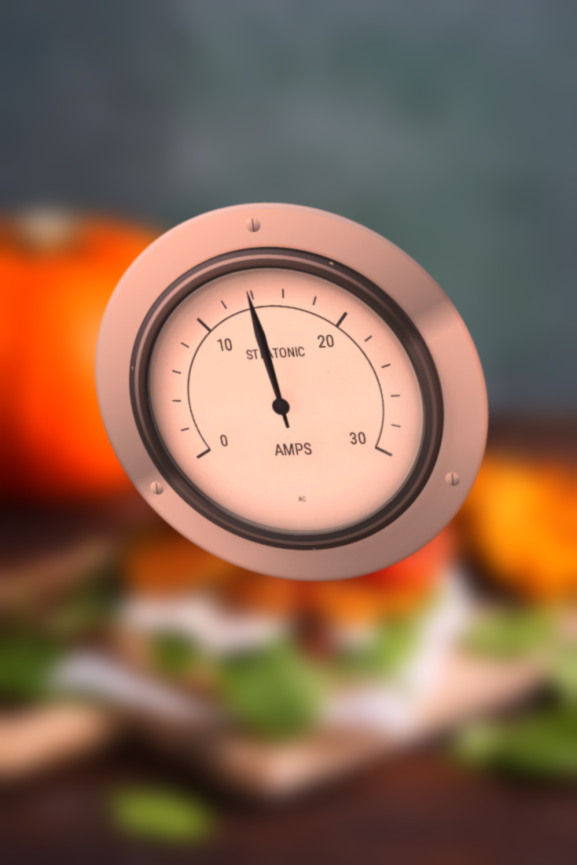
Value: 14 A
